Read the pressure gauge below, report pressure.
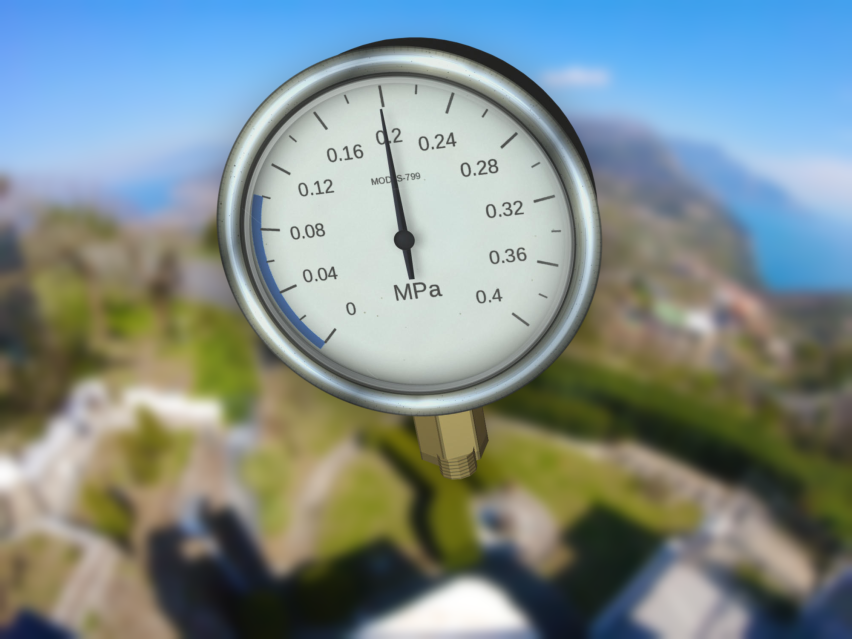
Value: 0.2 MPa
